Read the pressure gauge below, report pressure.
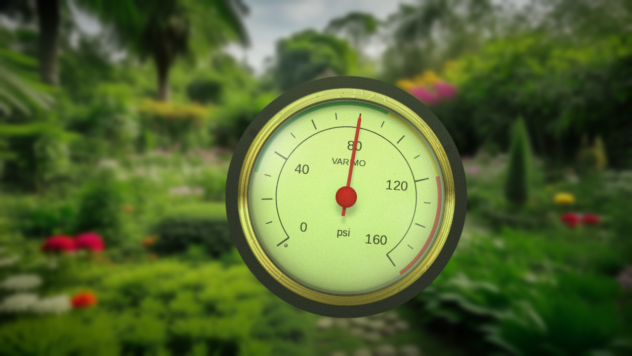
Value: 80 psi
